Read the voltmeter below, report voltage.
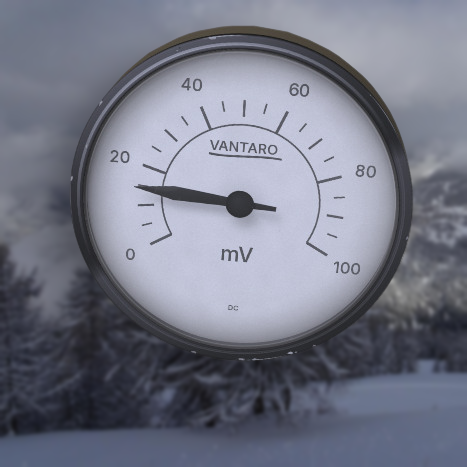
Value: 15 mV
